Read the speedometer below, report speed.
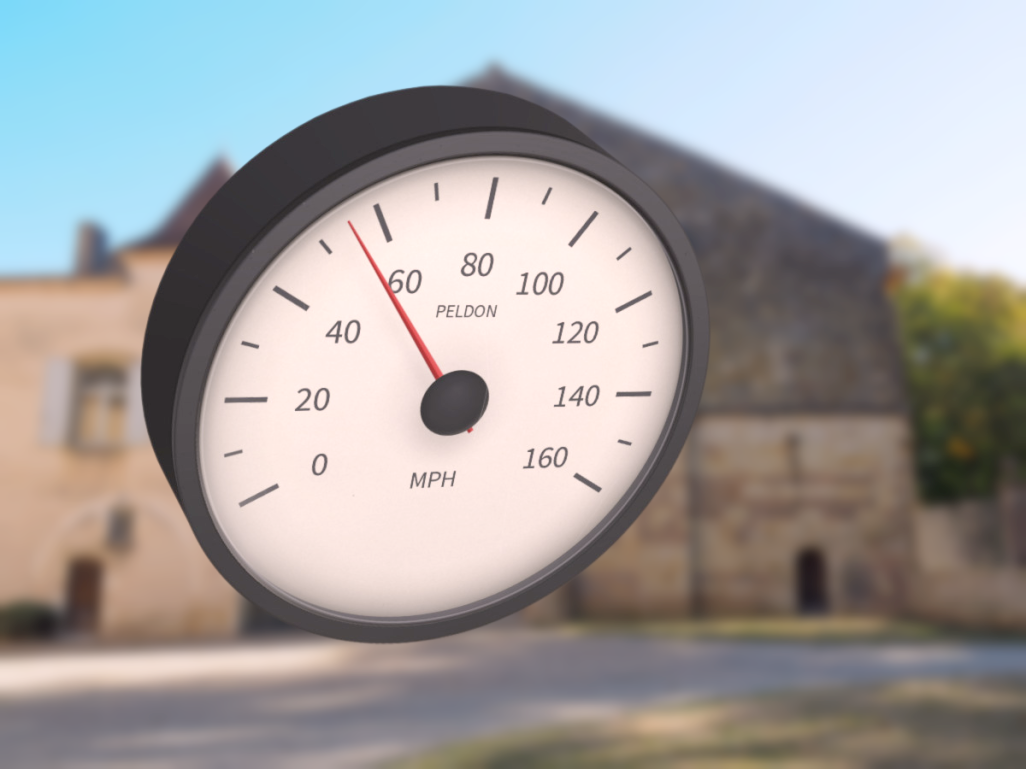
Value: 55 mph
